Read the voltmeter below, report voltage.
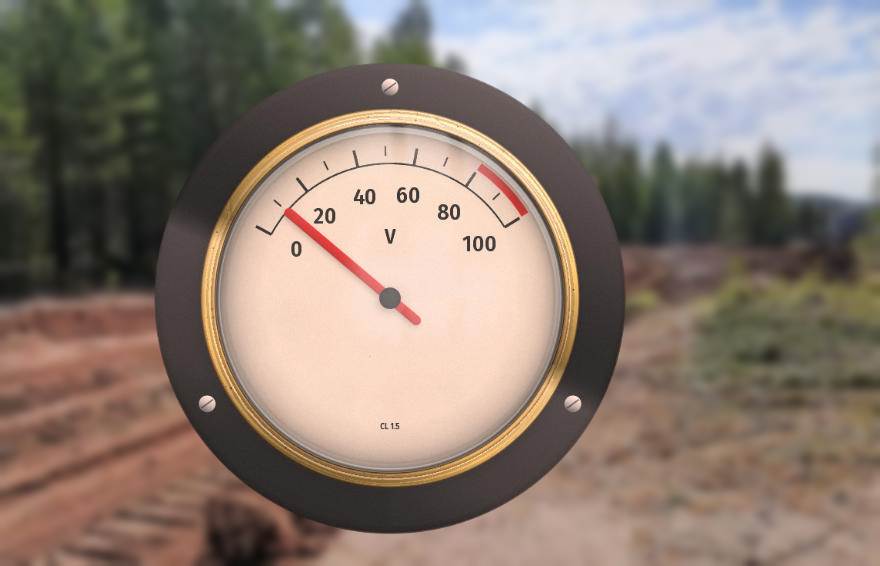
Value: 10 V
